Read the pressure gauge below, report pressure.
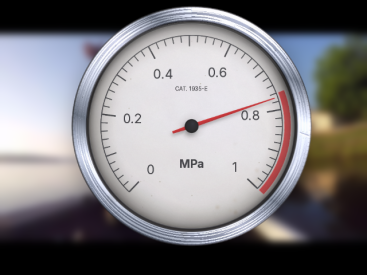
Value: 0.77 MPa
